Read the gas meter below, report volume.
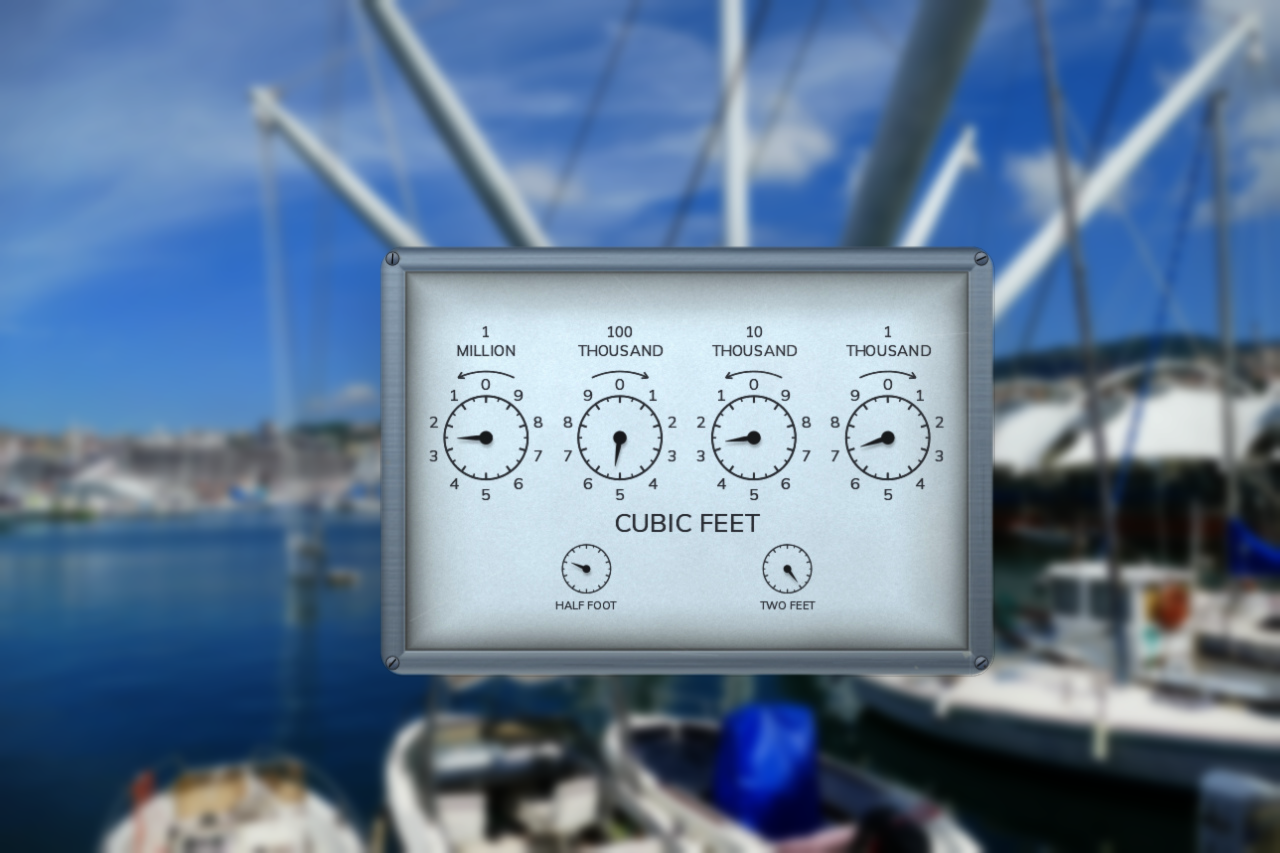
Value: 252700 ft³
